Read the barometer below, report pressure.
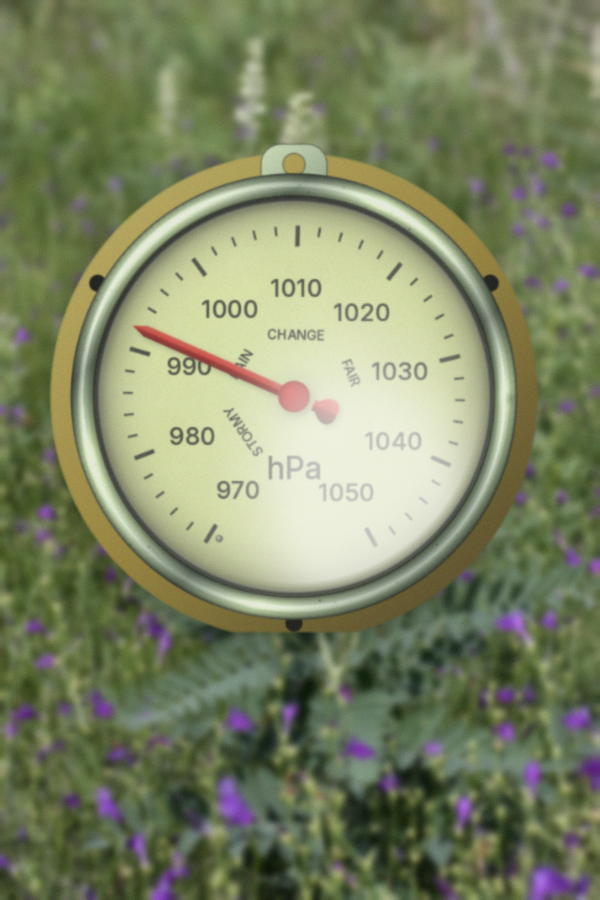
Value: 992 hPa
